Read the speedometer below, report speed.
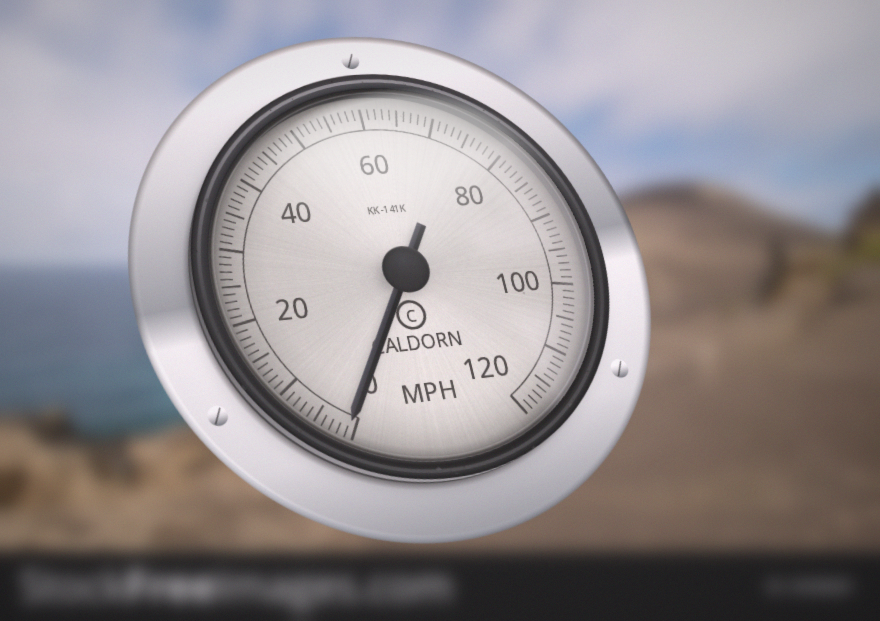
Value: 1 mph
